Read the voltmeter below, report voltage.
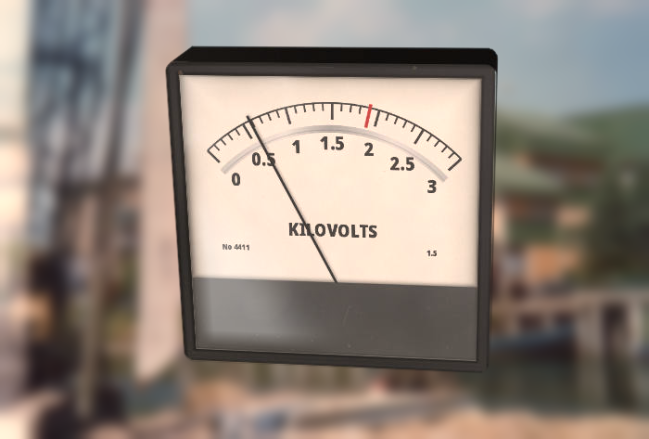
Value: 0.6 kV
